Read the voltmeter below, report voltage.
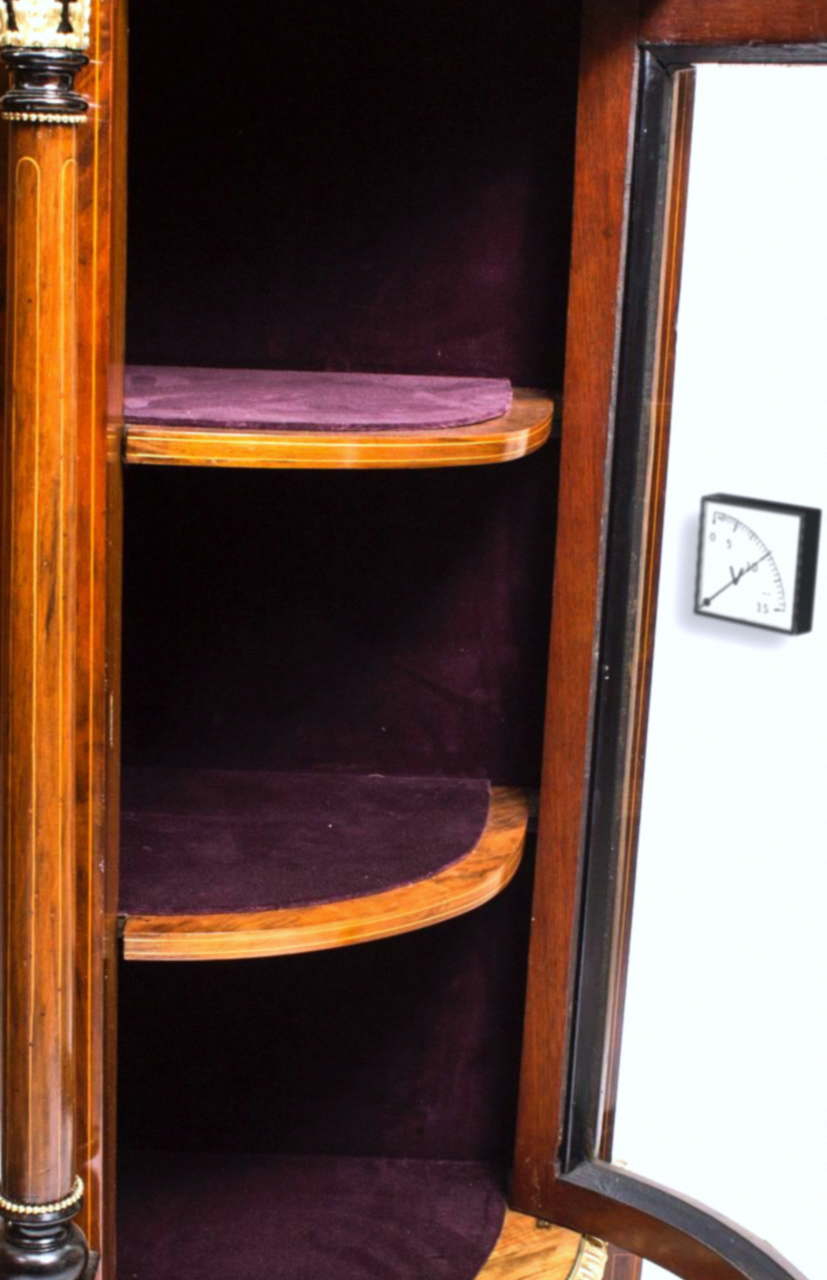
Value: 10 V
